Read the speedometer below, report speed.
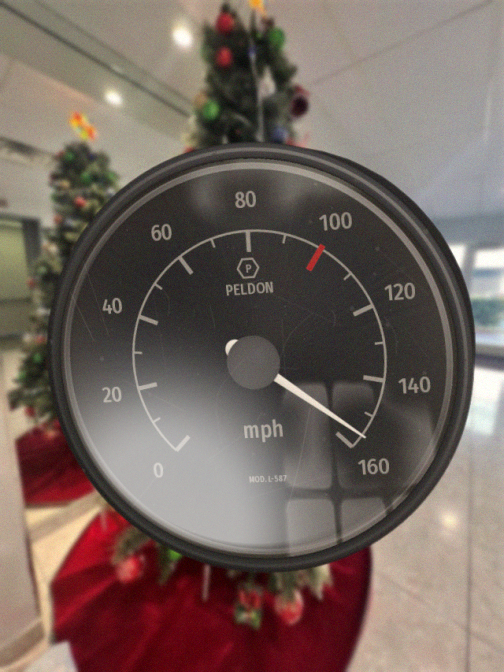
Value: 155 mph
